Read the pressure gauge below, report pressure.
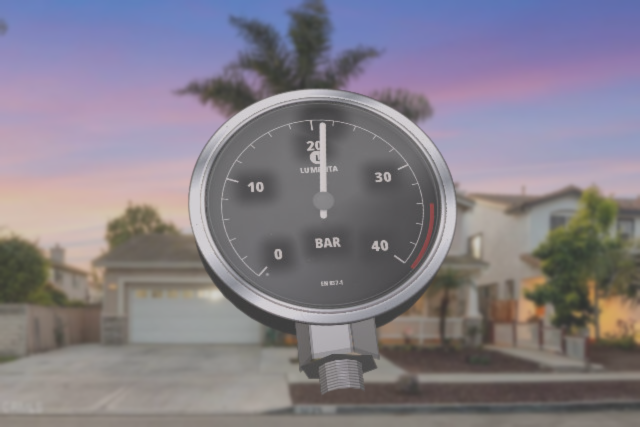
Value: 21 bar
